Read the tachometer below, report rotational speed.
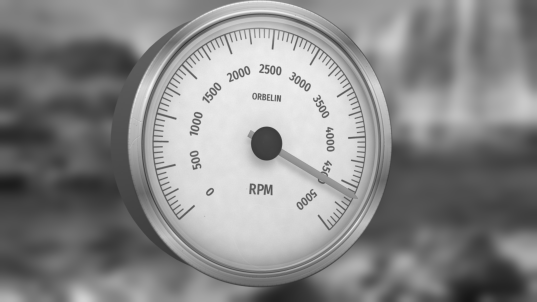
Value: 4600 rpm
